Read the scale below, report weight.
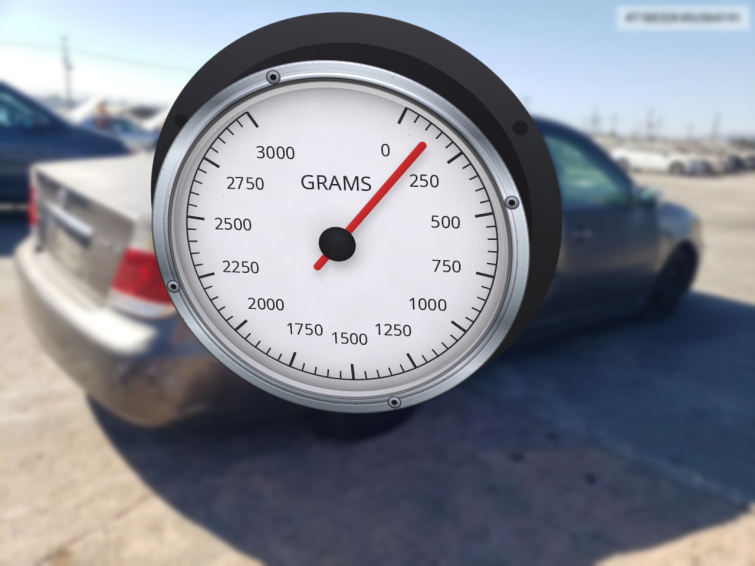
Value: 125 g
